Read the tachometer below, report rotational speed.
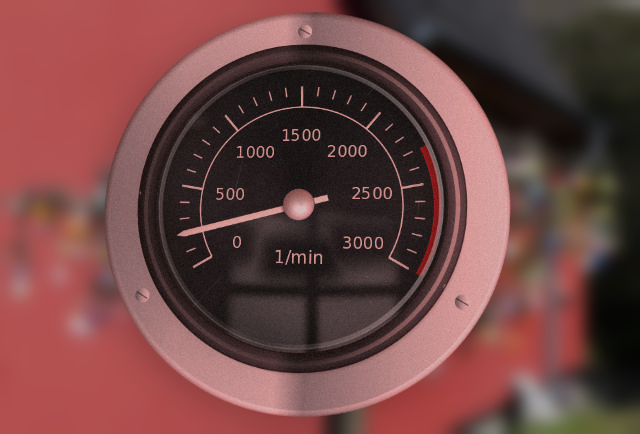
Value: 200 rpm
